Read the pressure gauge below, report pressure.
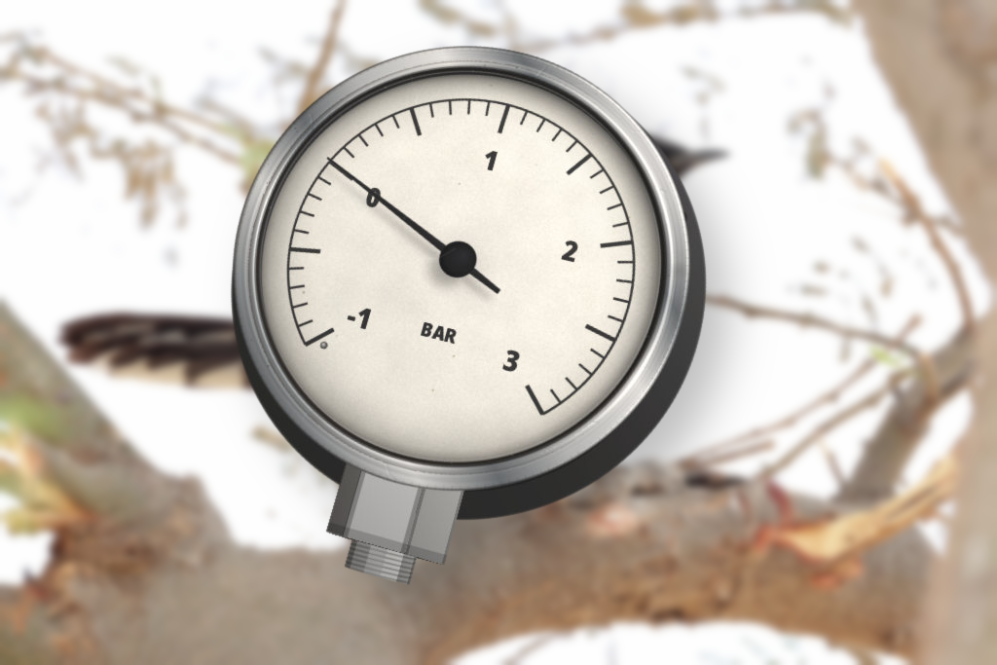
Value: 0 bar
